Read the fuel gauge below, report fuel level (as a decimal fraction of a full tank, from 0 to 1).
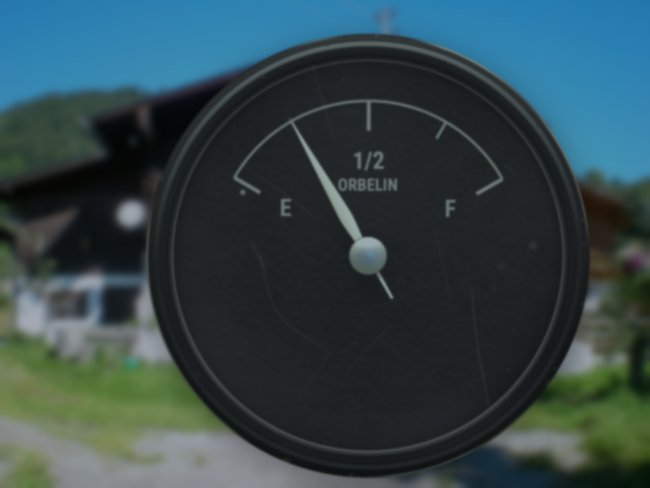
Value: 0.25
